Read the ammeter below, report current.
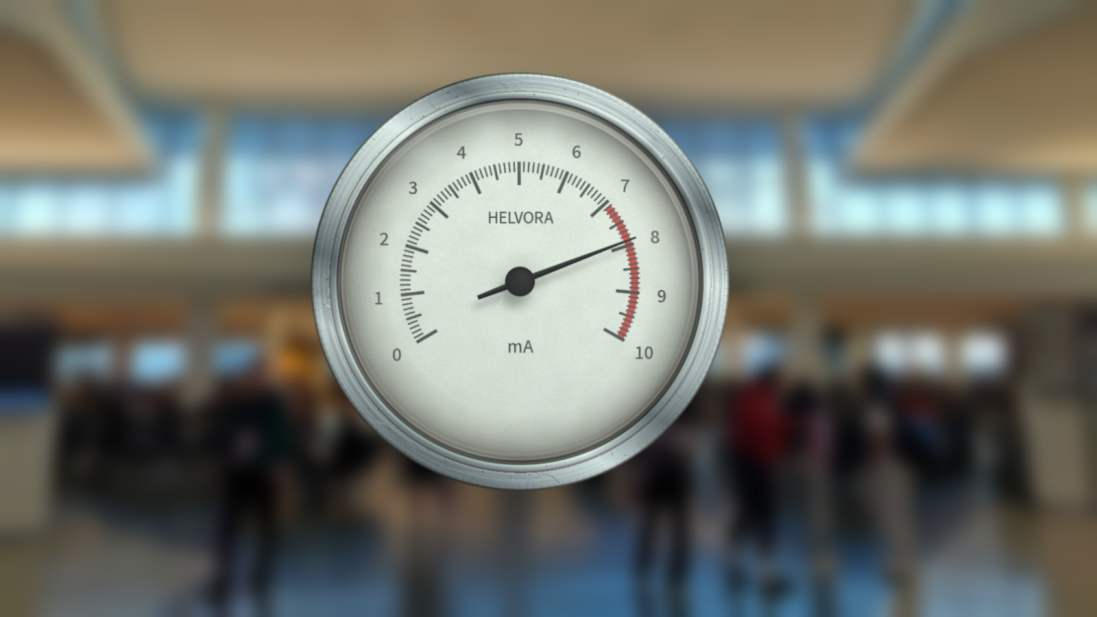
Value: 7.9 mA
